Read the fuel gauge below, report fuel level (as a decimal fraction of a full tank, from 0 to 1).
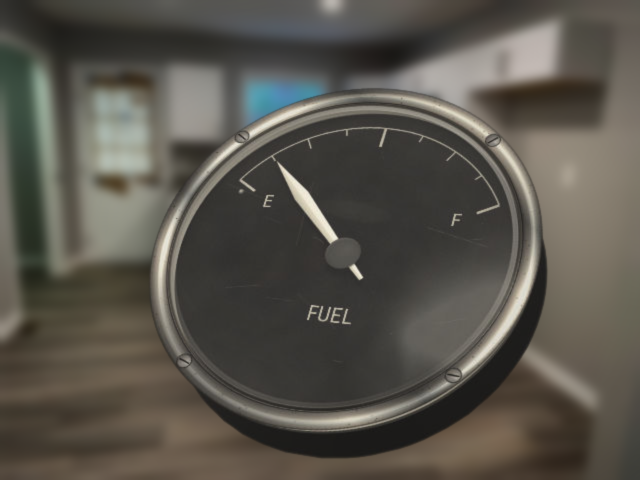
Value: 0.125
